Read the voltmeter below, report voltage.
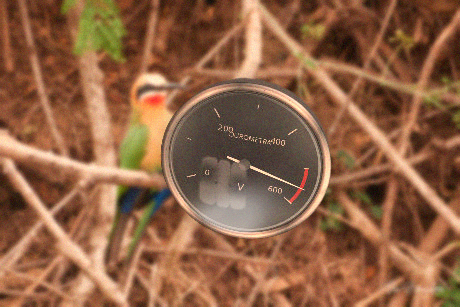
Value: 550 V
